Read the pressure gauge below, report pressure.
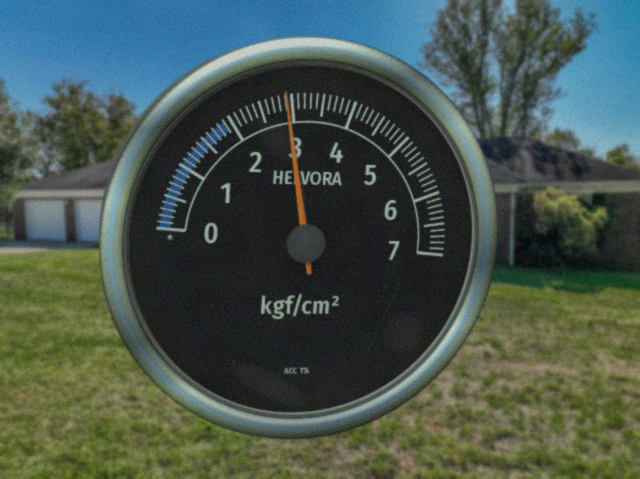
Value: 2.9 kg/cm²
